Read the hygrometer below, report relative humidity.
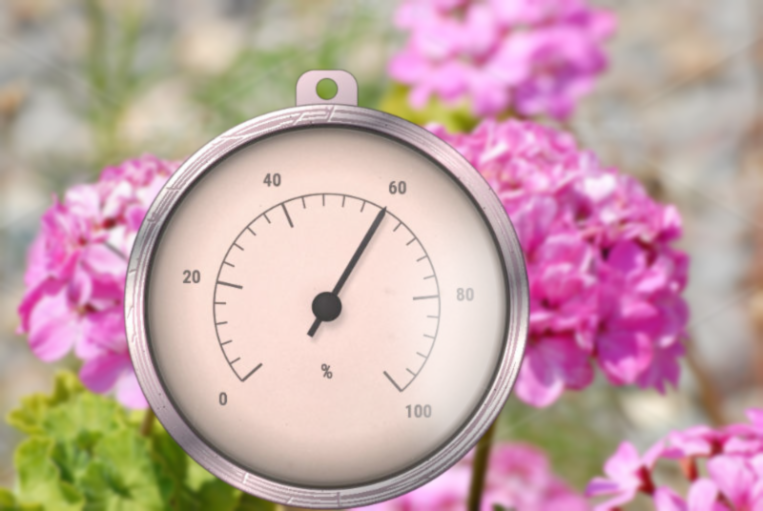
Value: 60 %
